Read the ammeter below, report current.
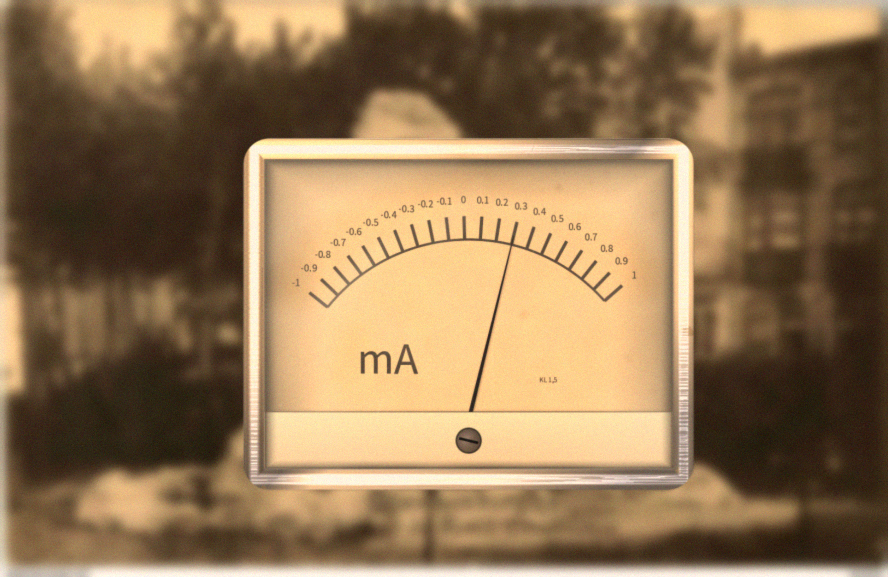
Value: 0.3 mA
